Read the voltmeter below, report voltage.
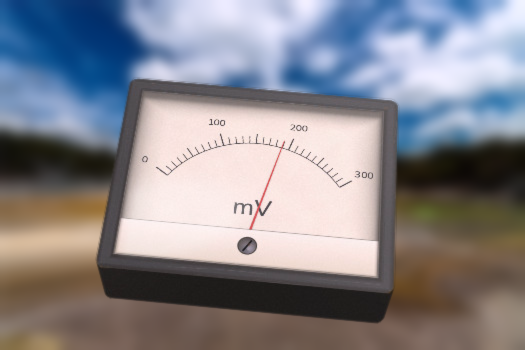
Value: 190 mV
